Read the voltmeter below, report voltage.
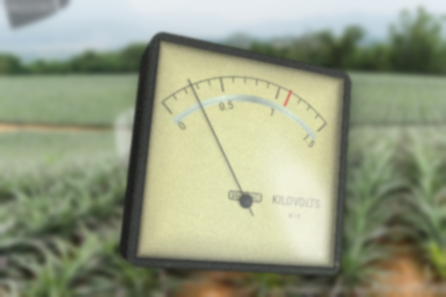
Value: 0.25 kV
